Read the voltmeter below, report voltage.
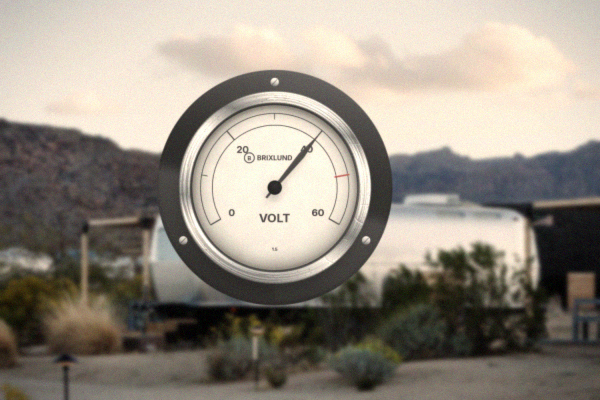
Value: 40 V
